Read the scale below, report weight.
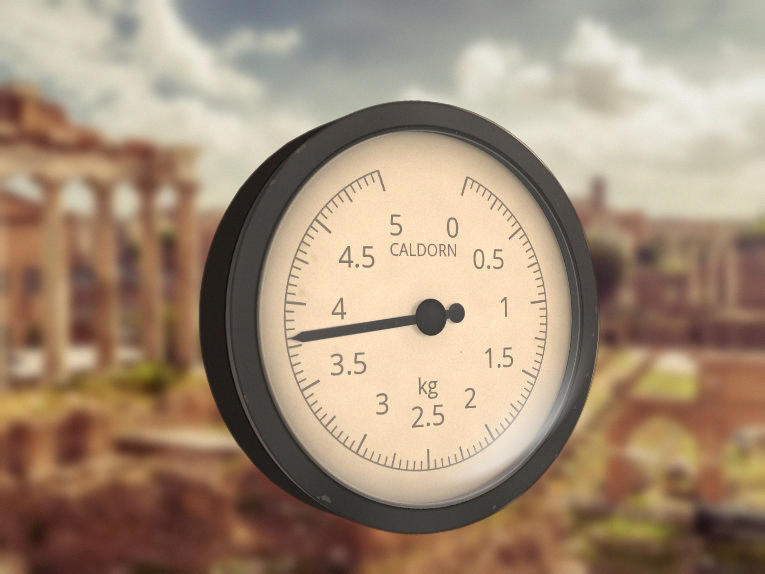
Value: 3.8 kg
